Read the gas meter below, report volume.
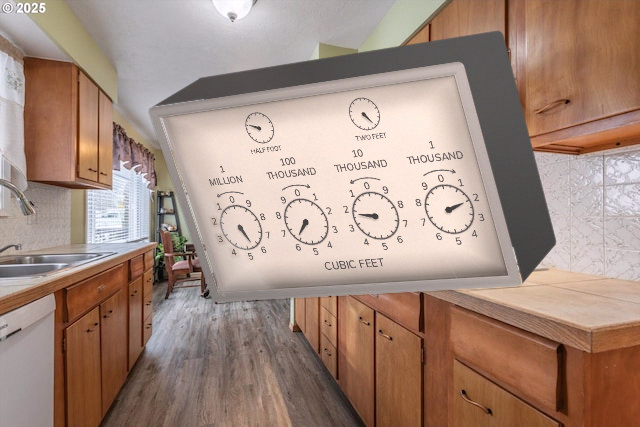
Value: 562200 ft³
